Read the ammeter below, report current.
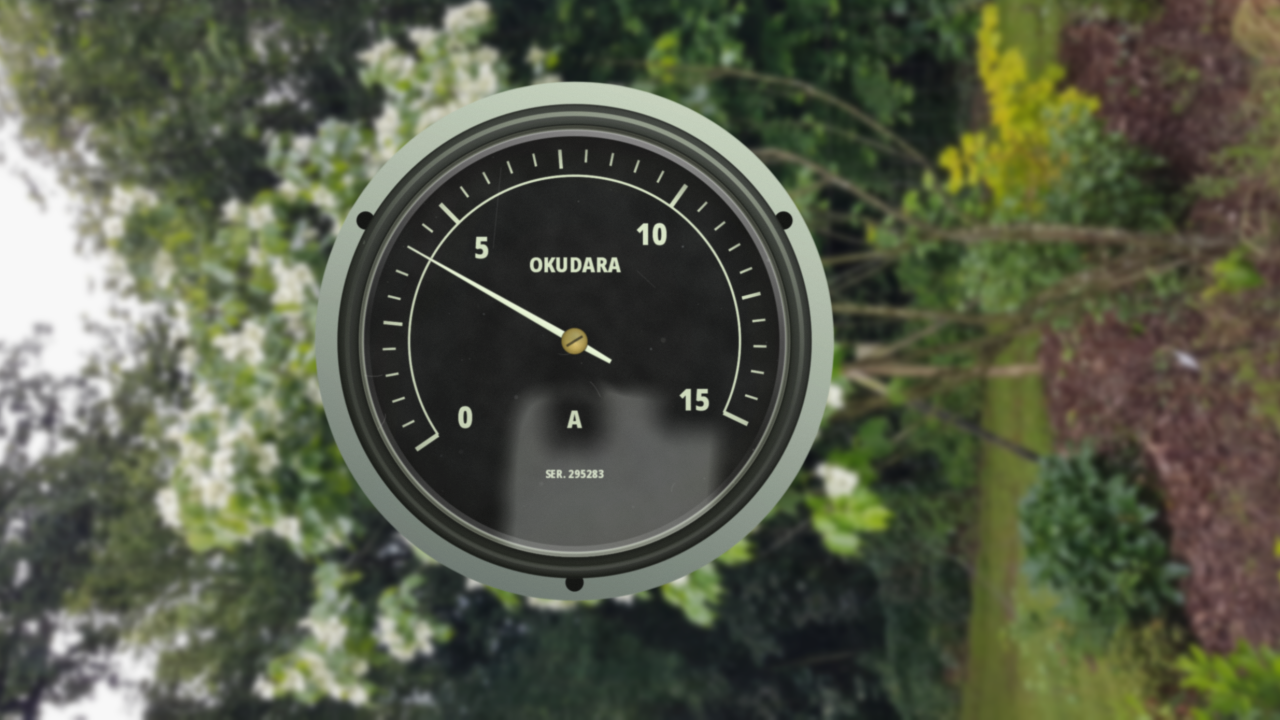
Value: 4 A
